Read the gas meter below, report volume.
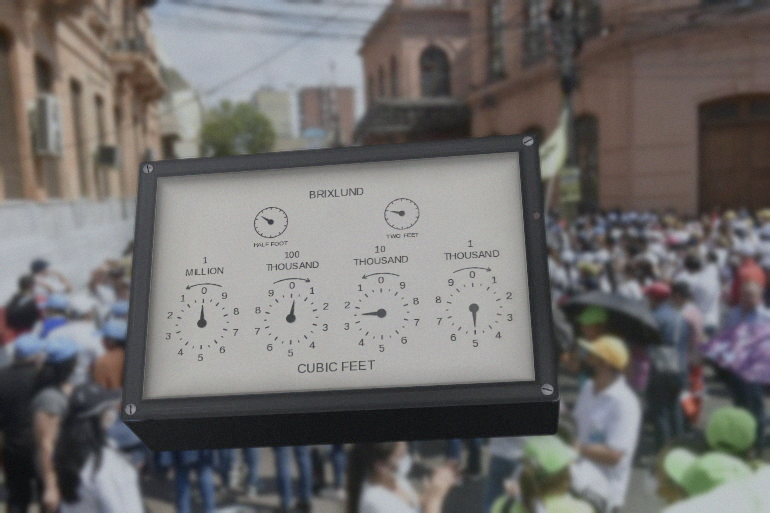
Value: 2500 ft³
